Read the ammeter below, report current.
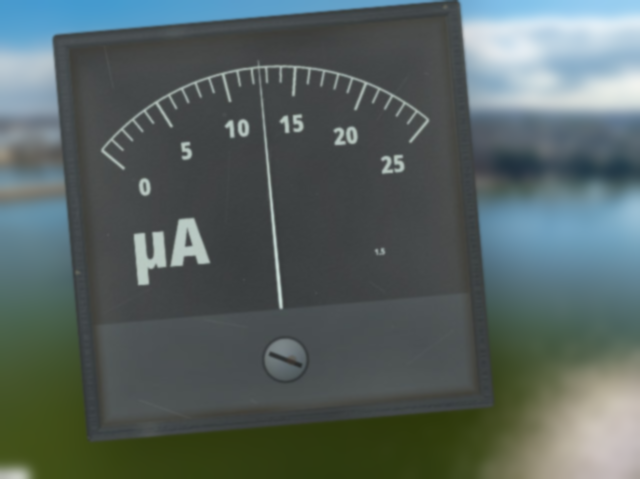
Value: 12.5 µA
